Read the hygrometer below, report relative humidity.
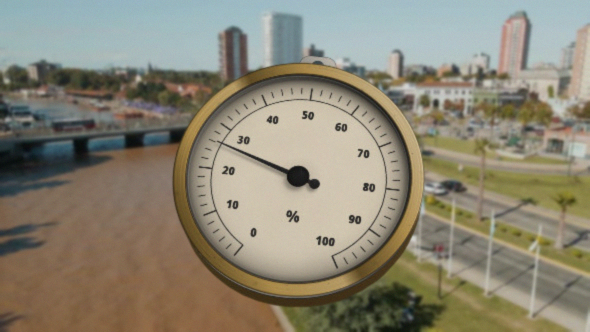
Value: 26 %
